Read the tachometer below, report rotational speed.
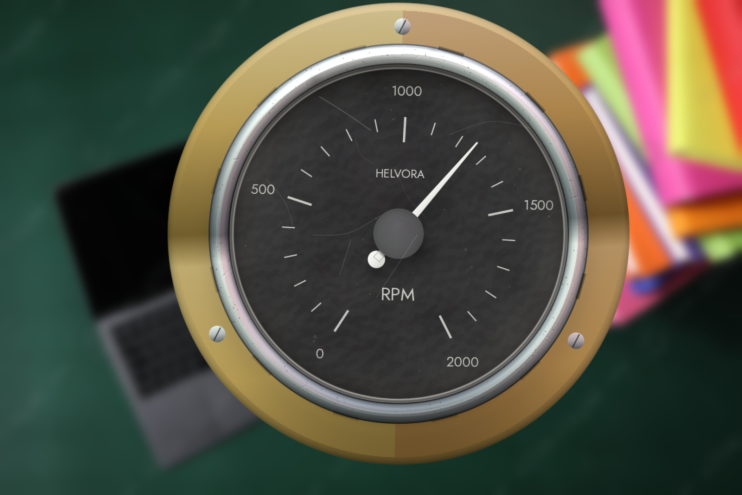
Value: 1250 rpm
